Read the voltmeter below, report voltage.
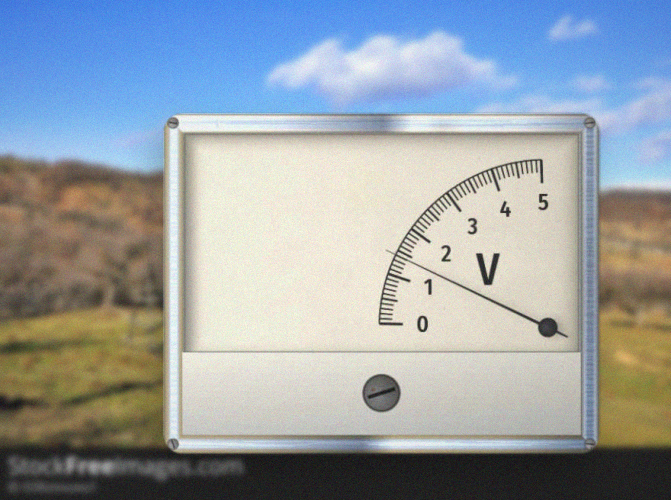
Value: 1.4 V
